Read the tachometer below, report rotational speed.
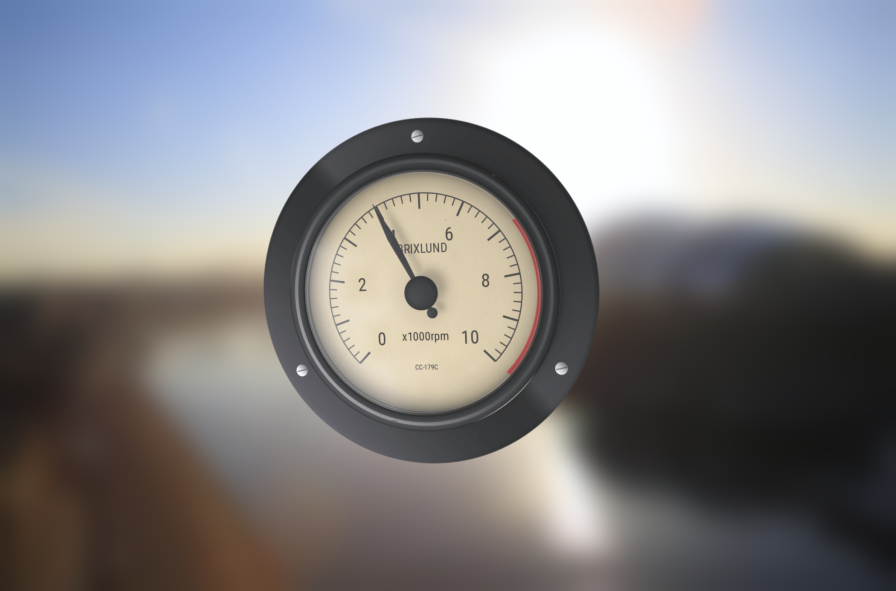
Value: 4000 rpm
